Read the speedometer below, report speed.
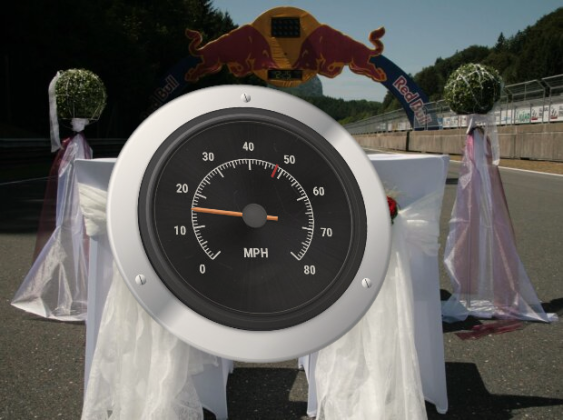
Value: 15 mph
